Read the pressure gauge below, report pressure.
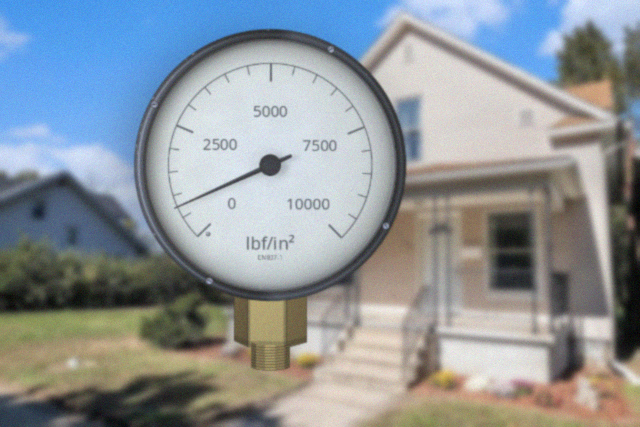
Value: 750 psi
